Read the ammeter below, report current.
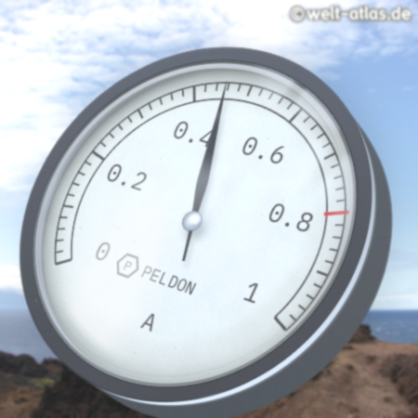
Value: 0.46 A
